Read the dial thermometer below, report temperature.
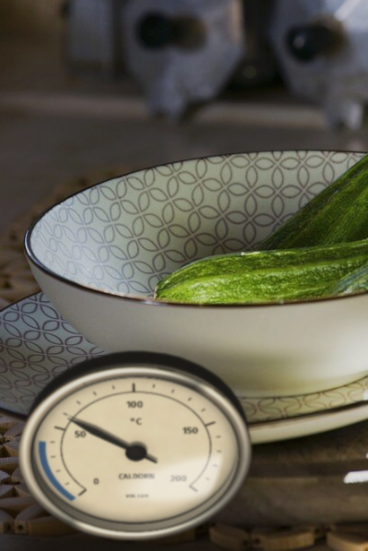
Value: 60 °C
